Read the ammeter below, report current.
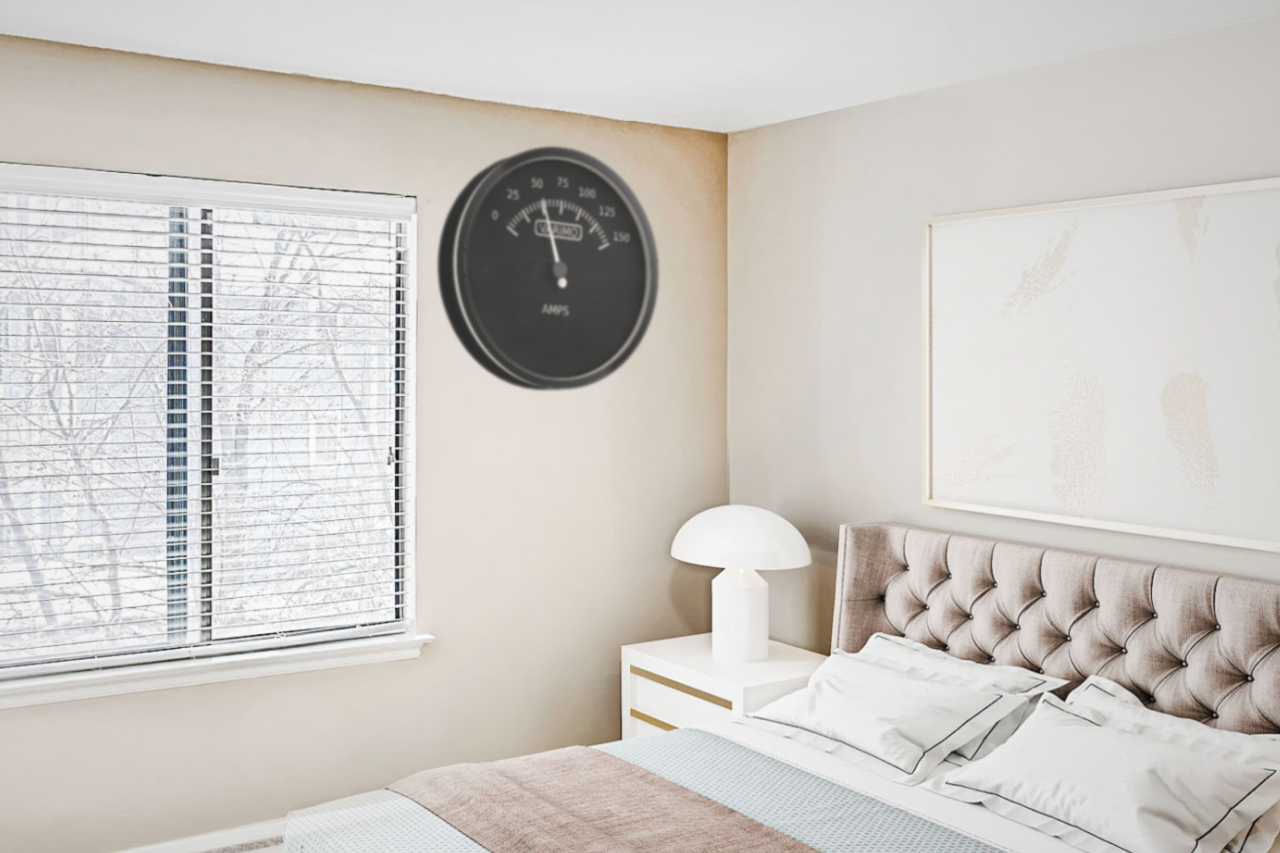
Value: 50 A
